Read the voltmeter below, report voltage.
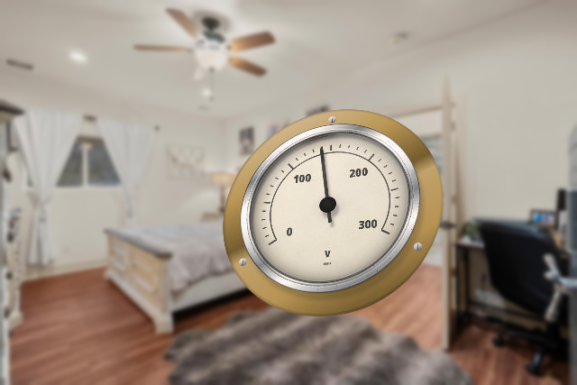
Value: 140 V
